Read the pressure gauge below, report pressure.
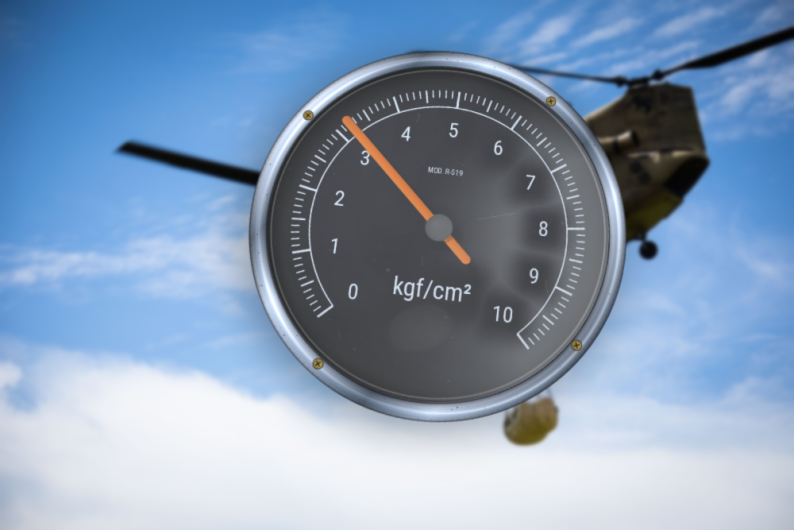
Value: 3.2 kg/cm²
